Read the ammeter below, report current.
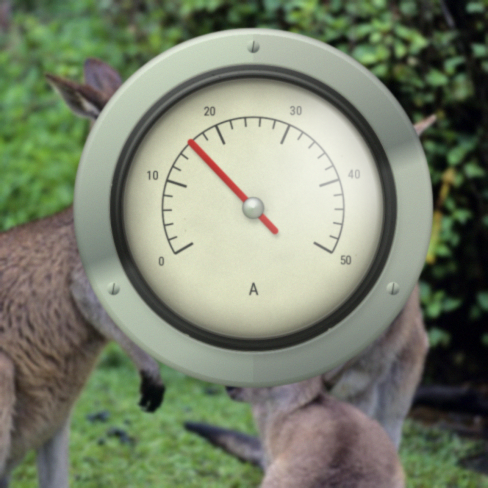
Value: 16 A
